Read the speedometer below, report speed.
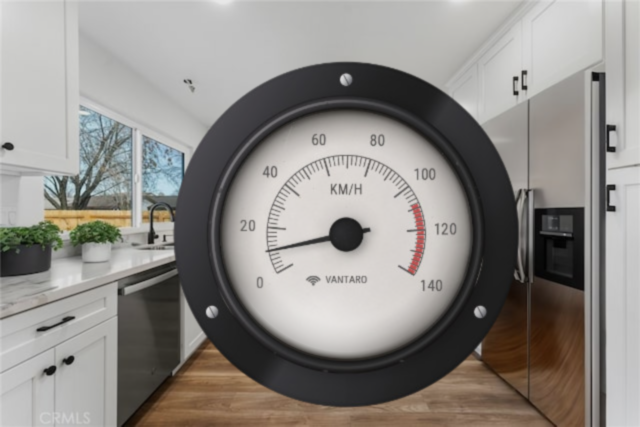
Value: 10 km/h
